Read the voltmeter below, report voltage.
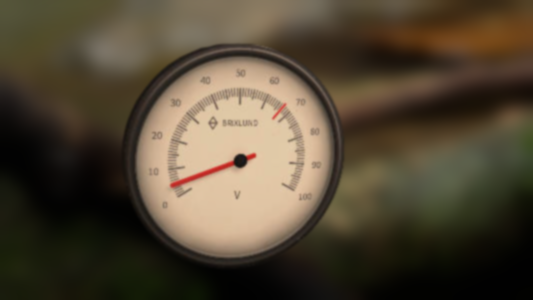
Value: 5 V
